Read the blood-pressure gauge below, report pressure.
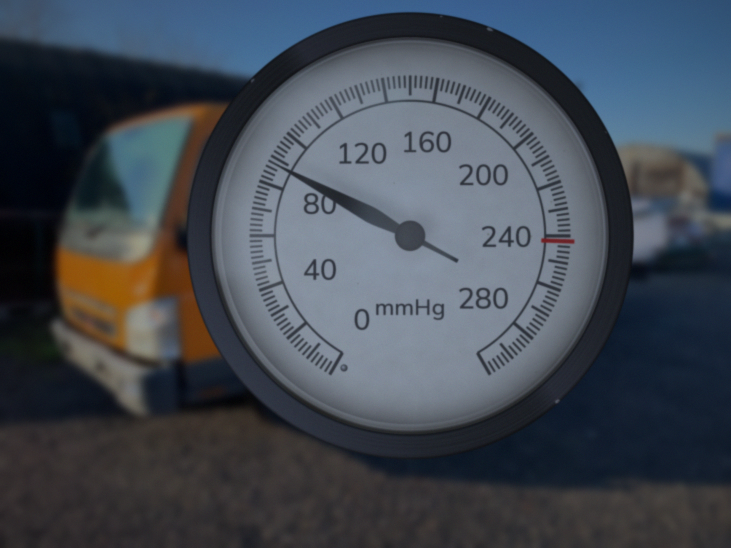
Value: 88 mmHg
